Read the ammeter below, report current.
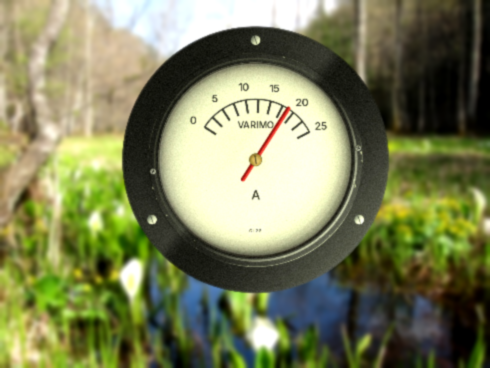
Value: 18.75 A
